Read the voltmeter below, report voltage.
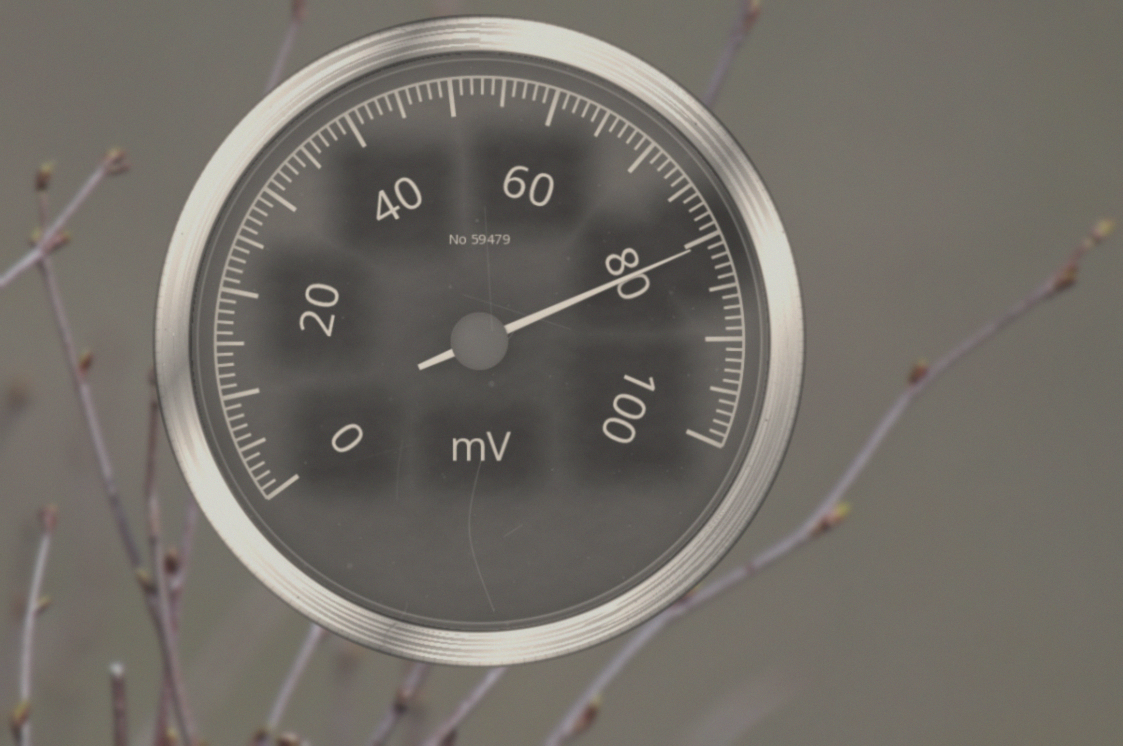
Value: 80.5 mV
